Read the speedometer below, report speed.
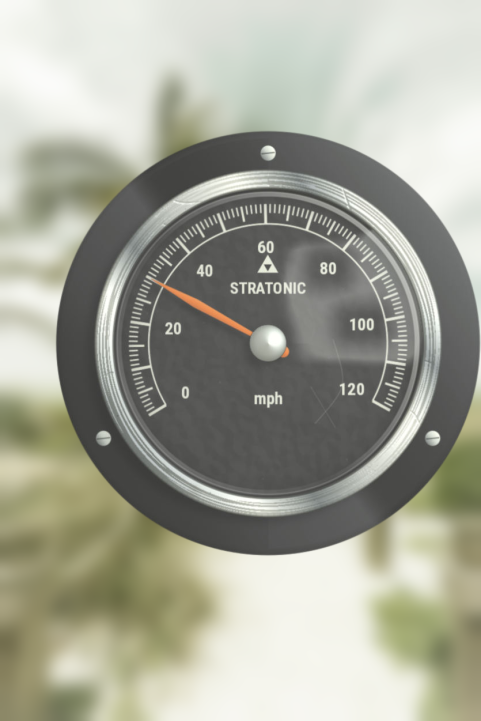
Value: 30 mph
